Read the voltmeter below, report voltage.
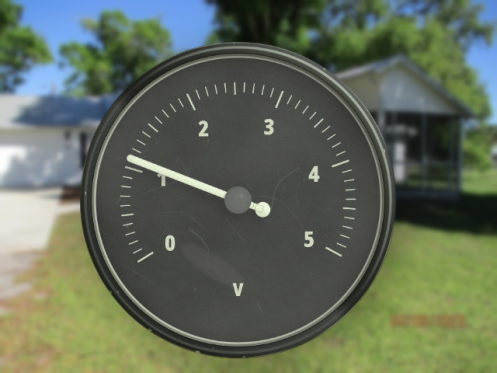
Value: 1.1 V
